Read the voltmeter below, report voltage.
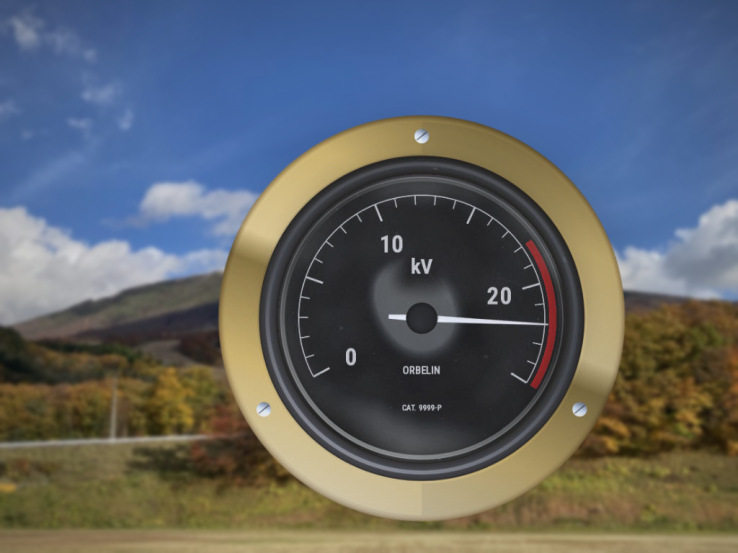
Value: 22 kV
